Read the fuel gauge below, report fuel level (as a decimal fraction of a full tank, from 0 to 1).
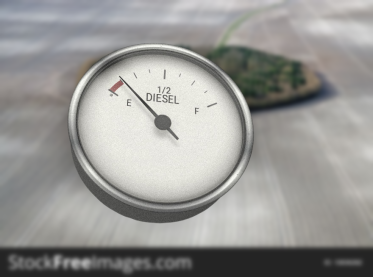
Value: 0.125
